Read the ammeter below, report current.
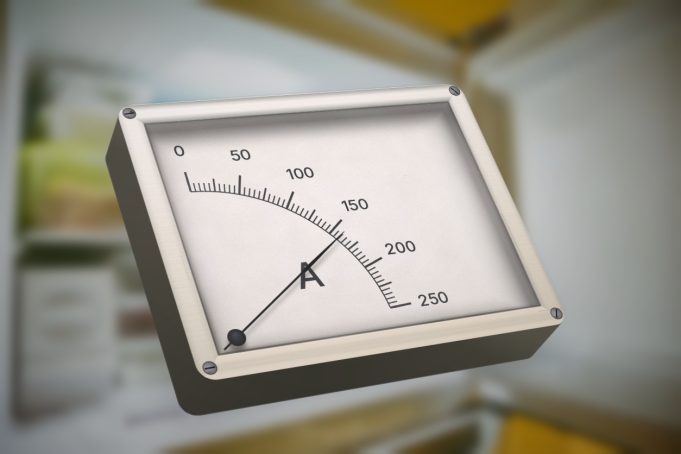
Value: 160 A
